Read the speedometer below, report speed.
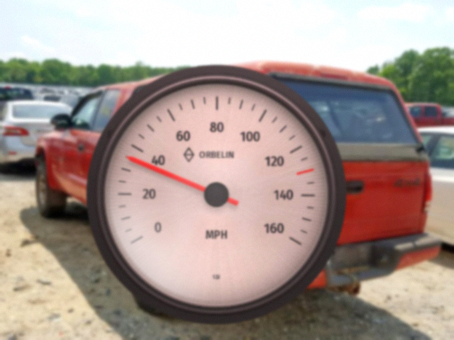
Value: 35 mph
